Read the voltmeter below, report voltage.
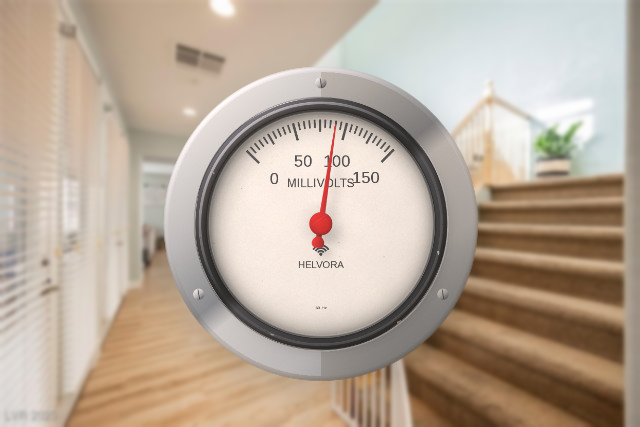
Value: 90 mV
